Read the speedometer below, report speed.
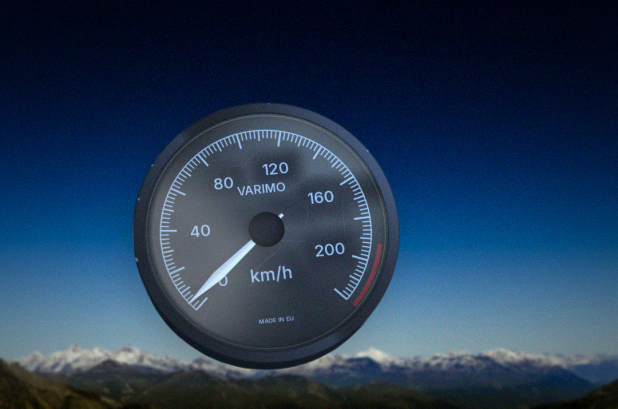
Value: 4 km/h
